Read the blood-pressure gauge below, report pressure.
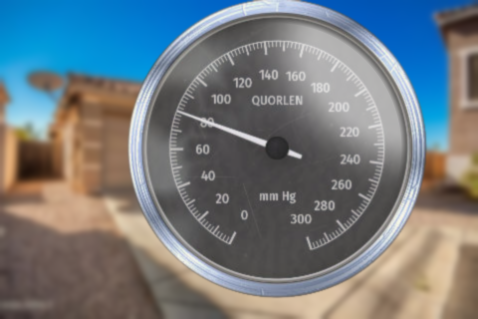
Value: 80 mmHg
